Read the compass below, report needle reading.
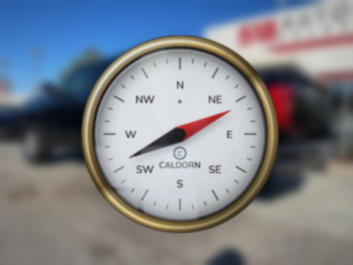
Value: 65 °
